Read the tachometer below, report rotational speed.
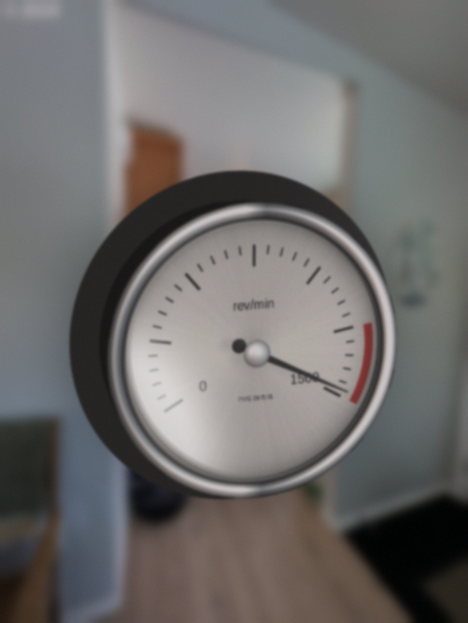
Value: 1475 rpm
